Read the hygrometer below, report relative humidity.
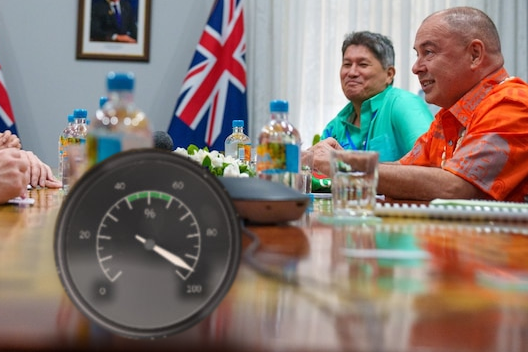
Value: 95 %
